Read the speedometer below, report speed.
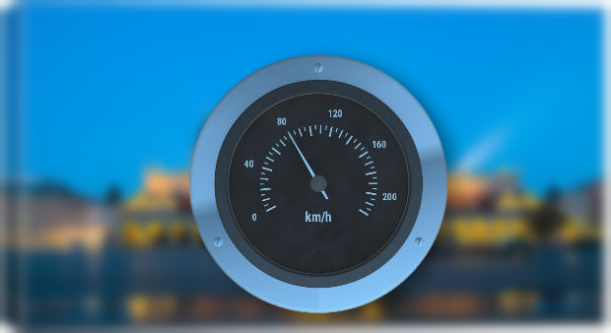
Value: 80 km/h
